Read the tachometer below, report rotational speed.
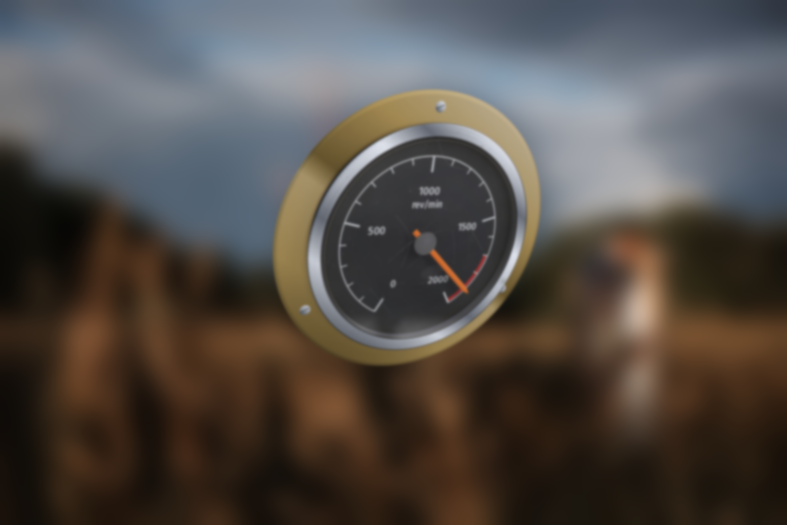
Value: 1900 rpm
